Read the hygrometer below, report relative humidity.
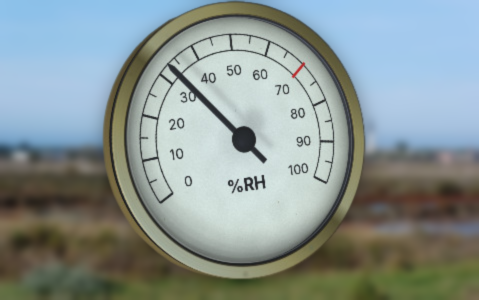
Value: 32.5 %
